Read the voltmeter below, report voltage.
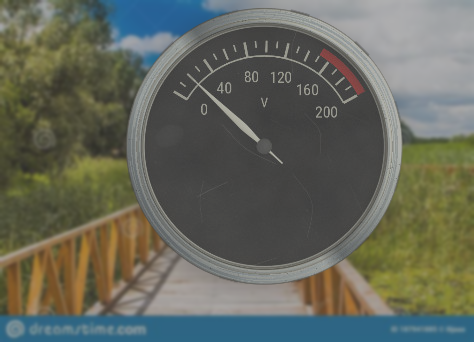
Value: 20 V
